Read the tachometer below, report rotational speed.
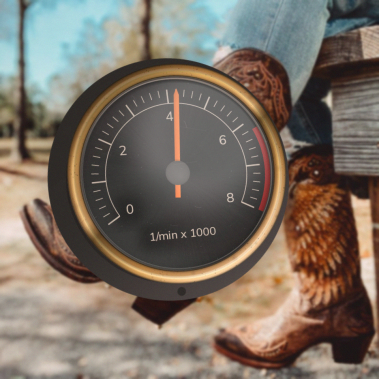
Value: 4200 rpm
